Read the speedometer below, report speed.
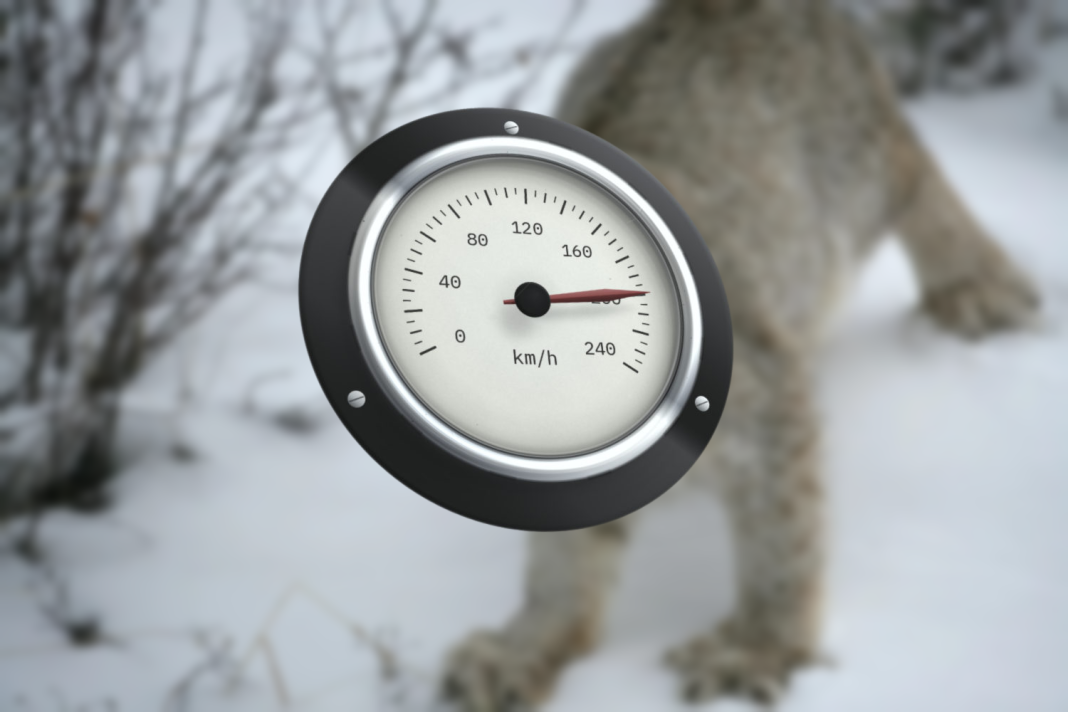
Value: 200 km/h
